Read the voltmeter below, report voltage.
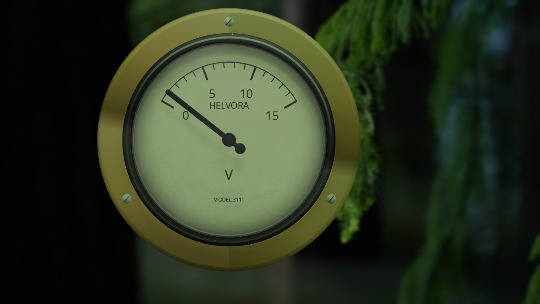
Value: 1 V
